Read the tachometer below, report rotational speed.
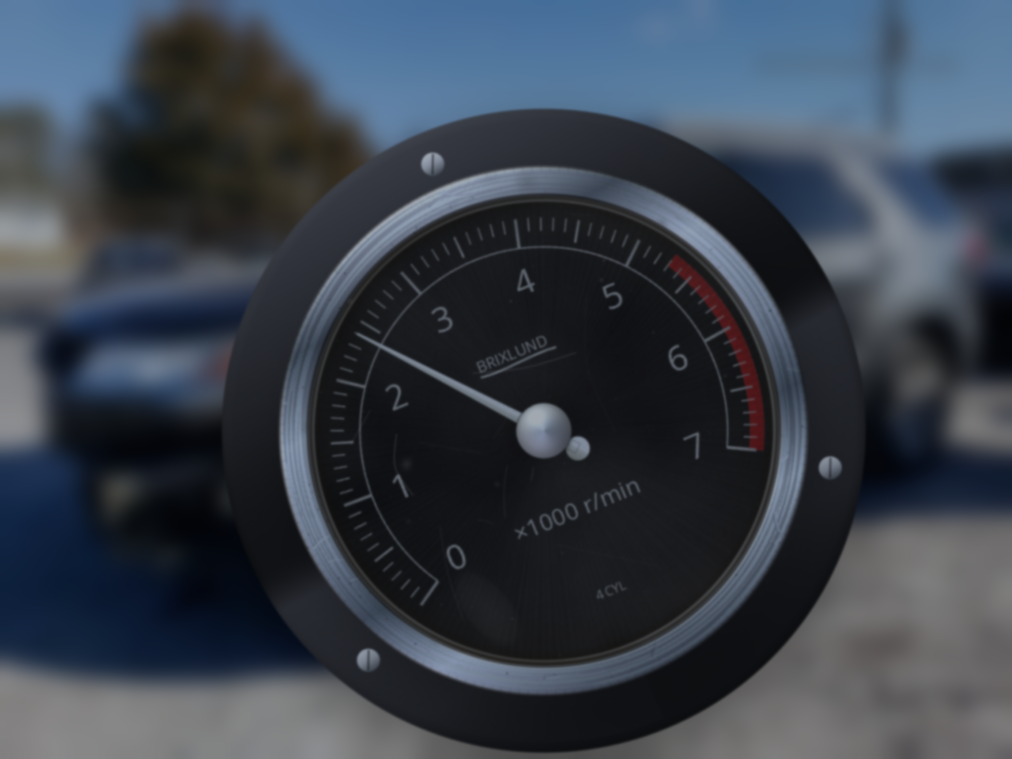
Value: 2400 rpm
